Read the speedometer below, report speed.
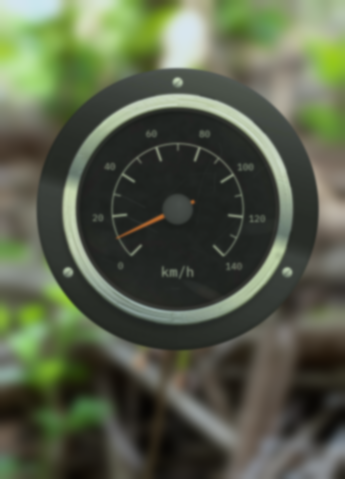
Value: 10 km/h
